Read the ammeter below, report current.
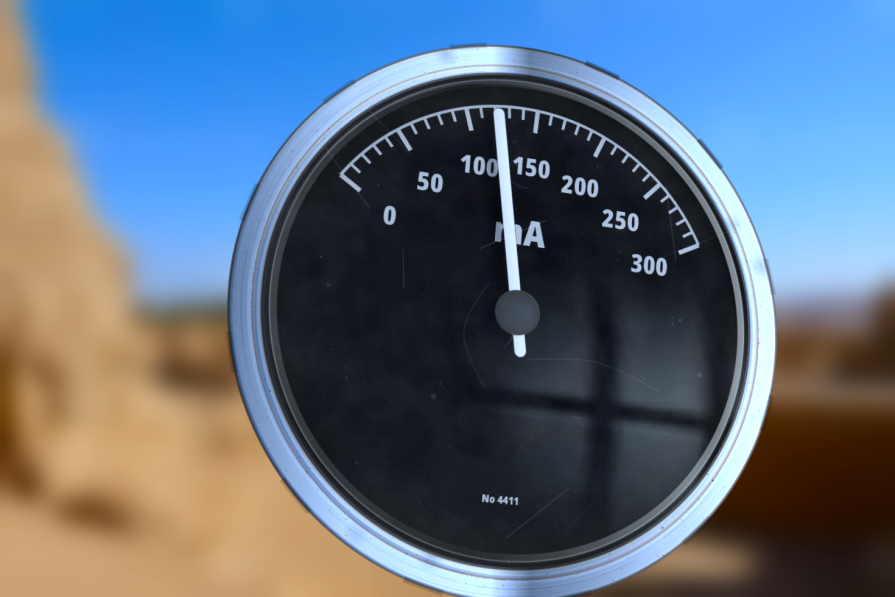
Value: 120 mA
